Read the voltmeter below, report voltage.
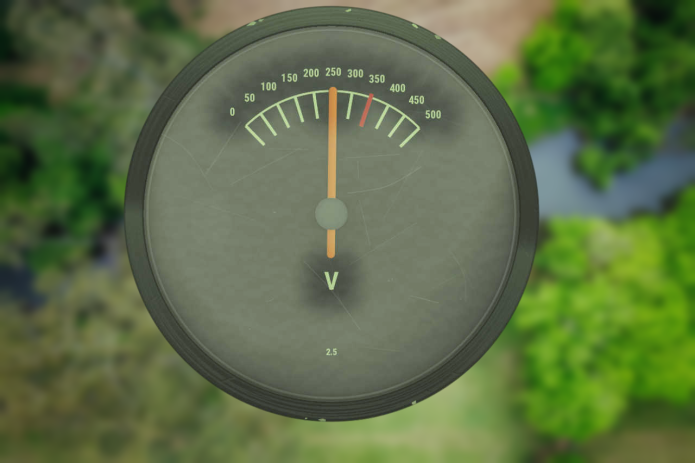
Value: 250 V
